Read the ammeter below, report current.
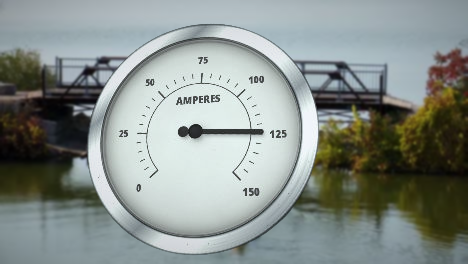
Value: 125 A
